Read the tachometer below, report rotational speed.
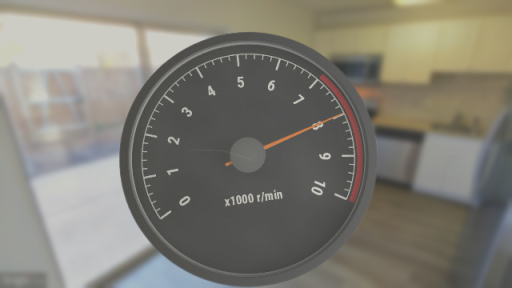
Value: 8000 rpm
